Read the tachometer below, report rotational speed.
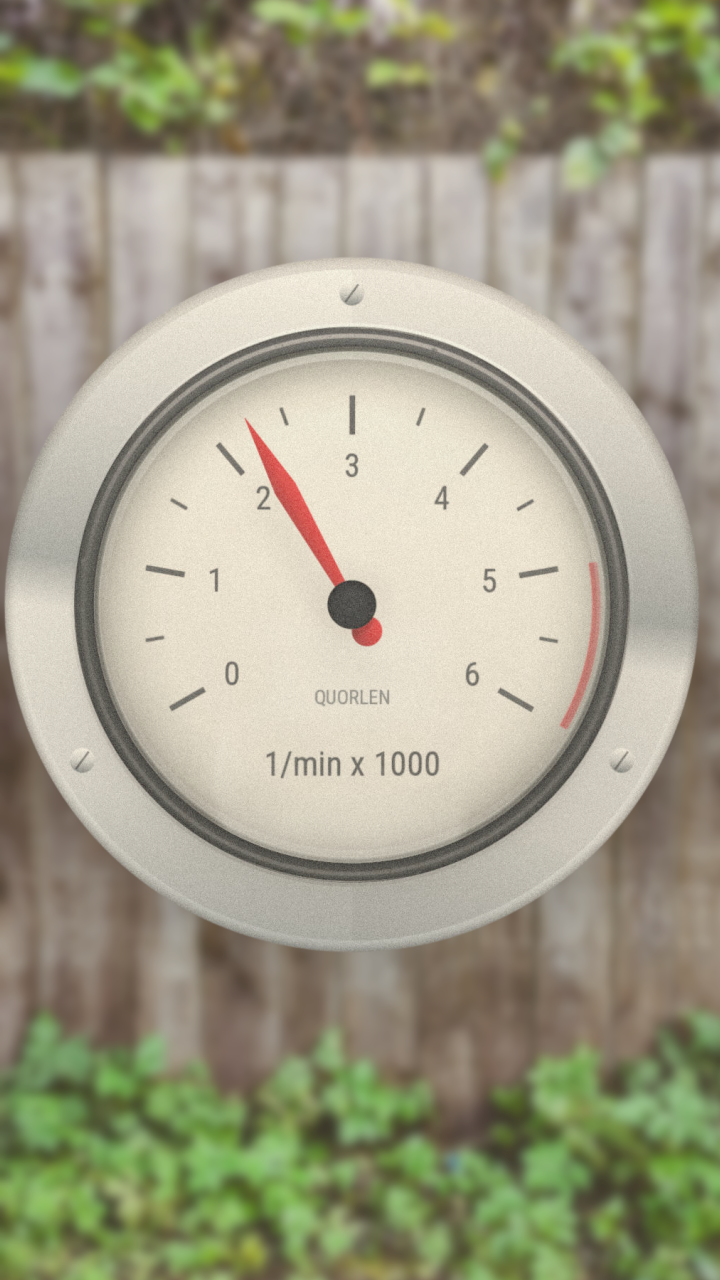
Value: 2250 rpm
